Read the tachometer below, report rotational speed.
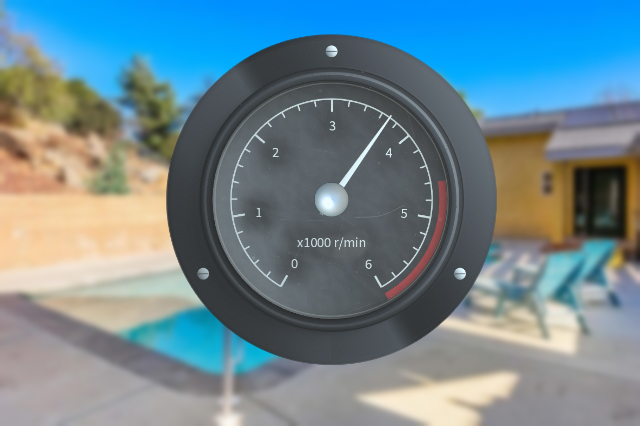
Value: 3700 rpm
